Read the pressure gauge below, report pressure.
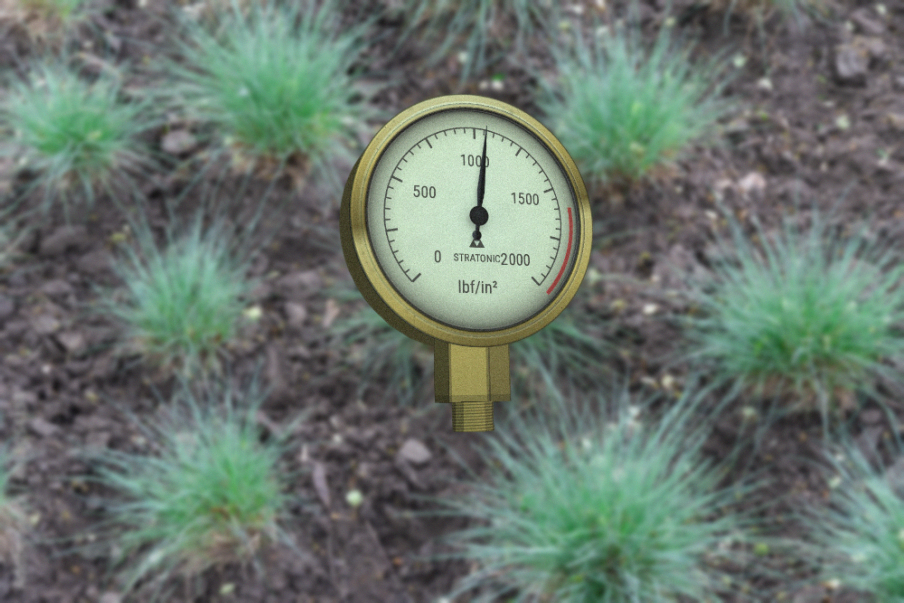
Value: 1050 psi
